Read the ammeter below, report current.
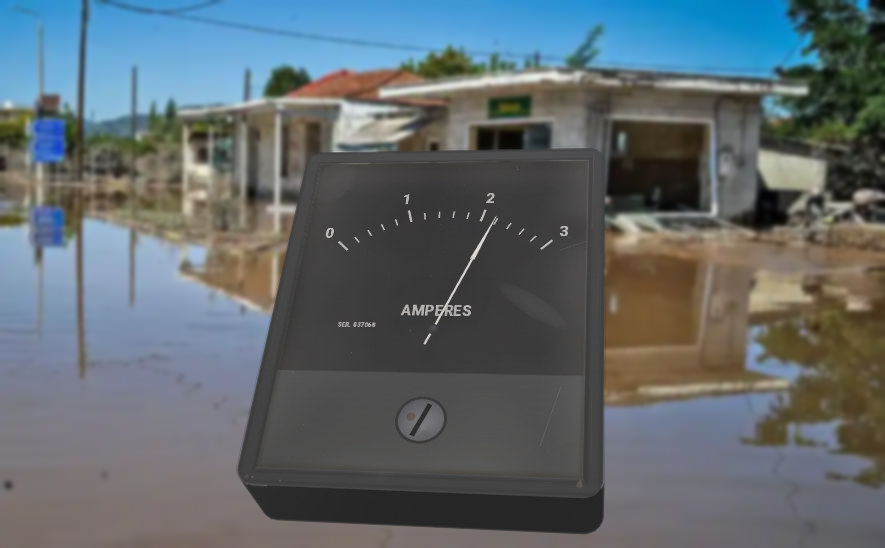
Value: 2.2 A
